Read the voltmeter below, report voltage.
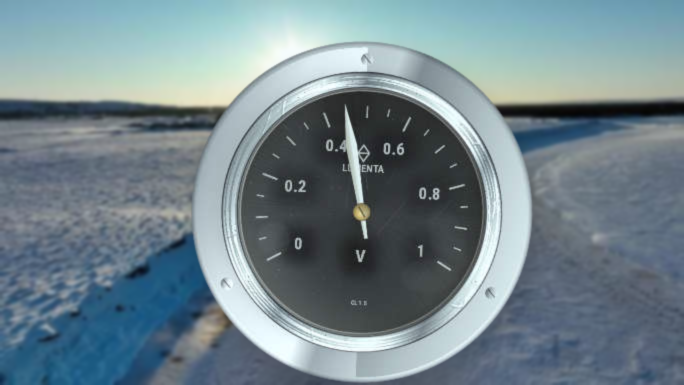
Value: 0.45 V
